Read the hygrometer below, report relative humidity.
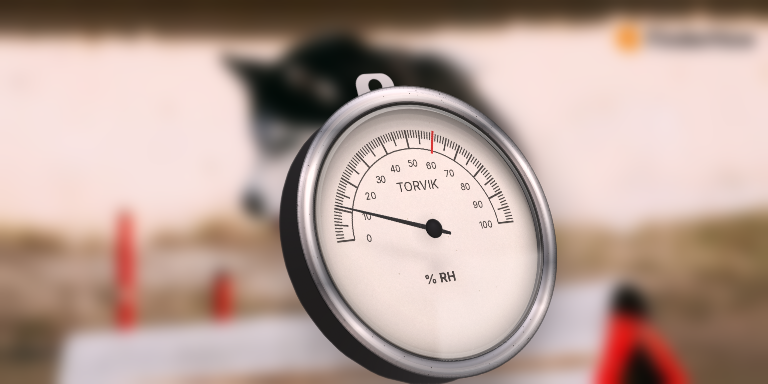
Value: 10 %
